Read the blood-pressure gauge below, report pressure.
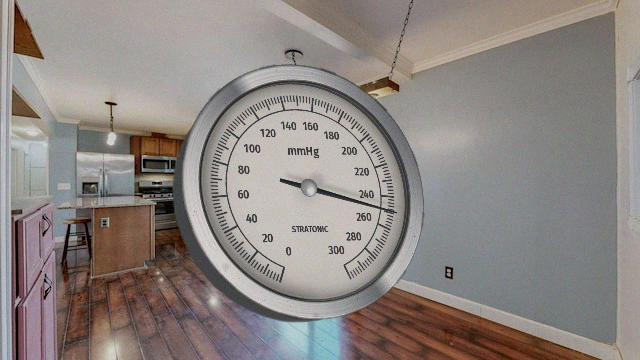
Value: 250 mmHg
